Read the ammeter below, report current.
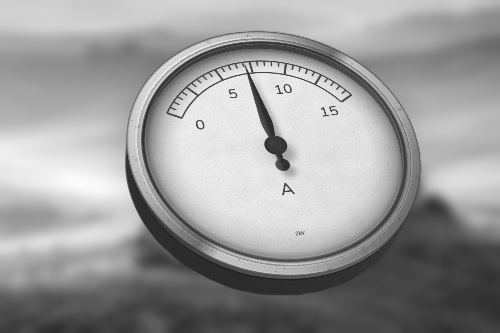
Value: 7 A
